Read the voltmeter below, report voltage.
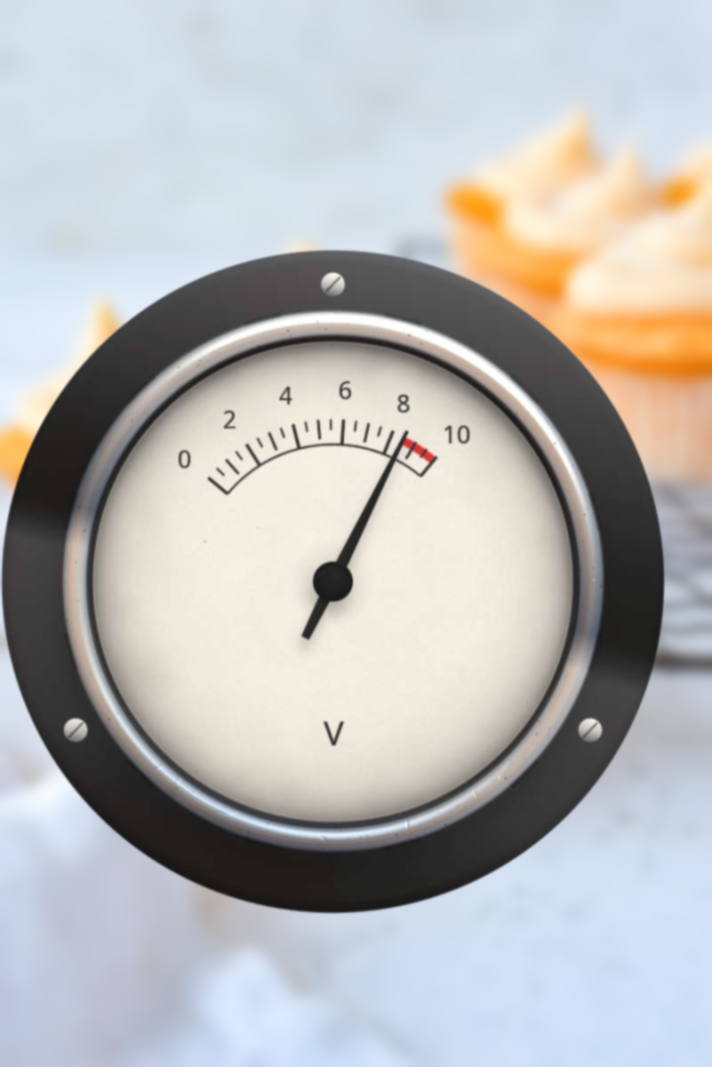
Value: 8.5 V
